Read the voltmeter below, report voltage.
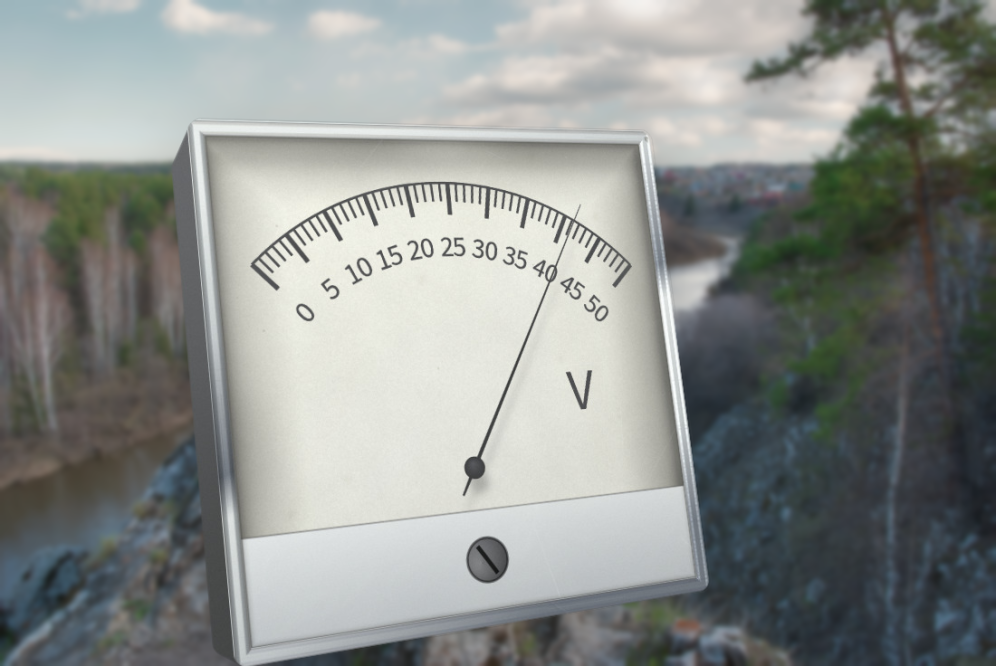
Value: 41 V
